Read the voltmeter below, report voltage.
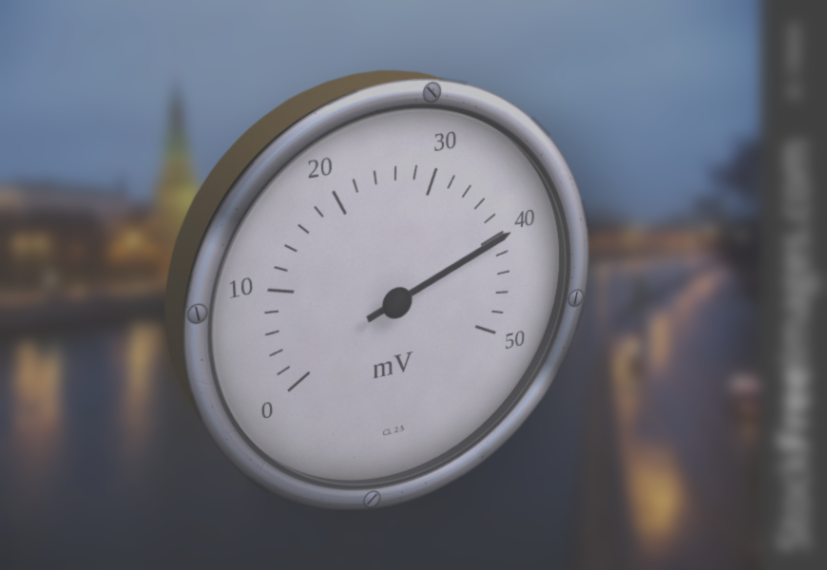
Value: 40 mV
